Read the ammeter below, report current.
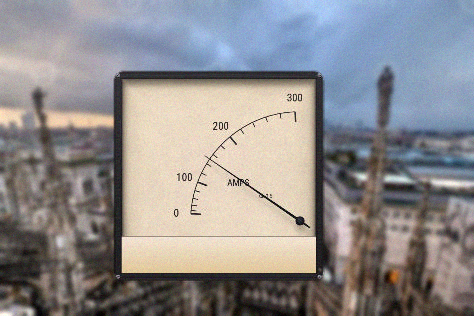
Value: 150 A
